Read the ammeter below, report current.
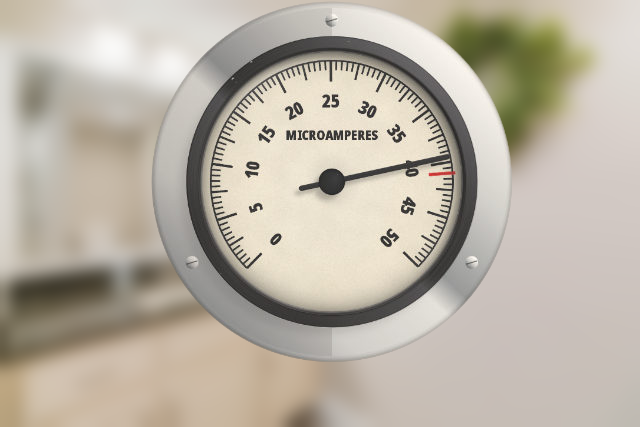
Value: 39.5 µA
